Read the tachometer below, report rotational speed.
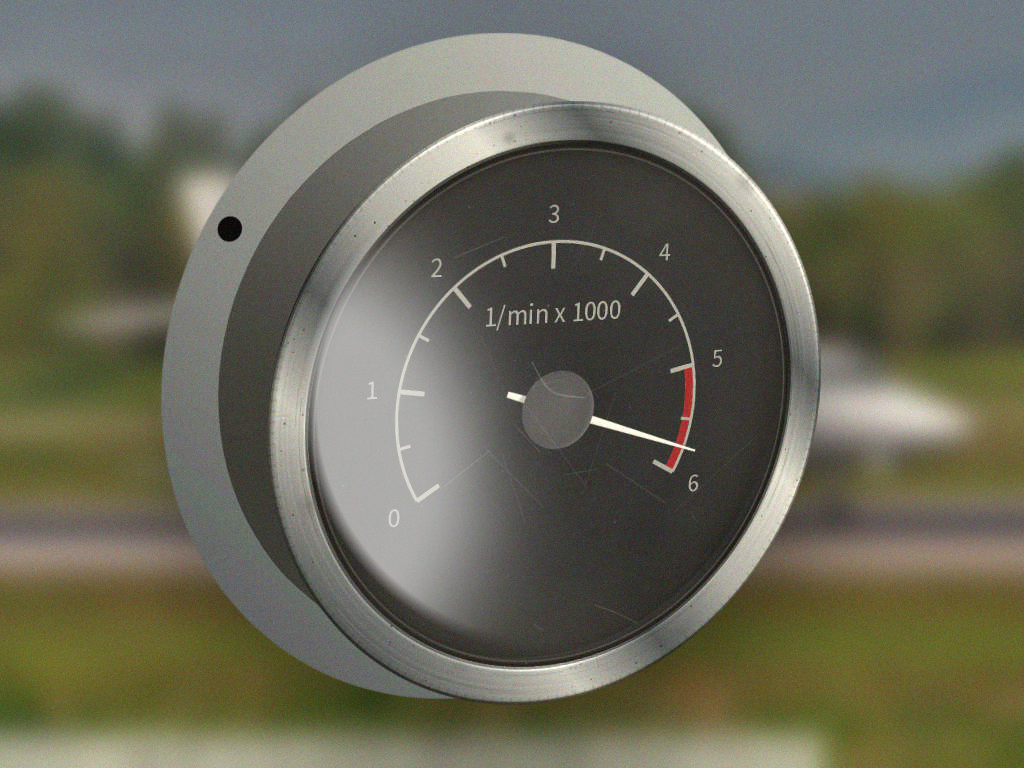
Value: 5750 rpm
